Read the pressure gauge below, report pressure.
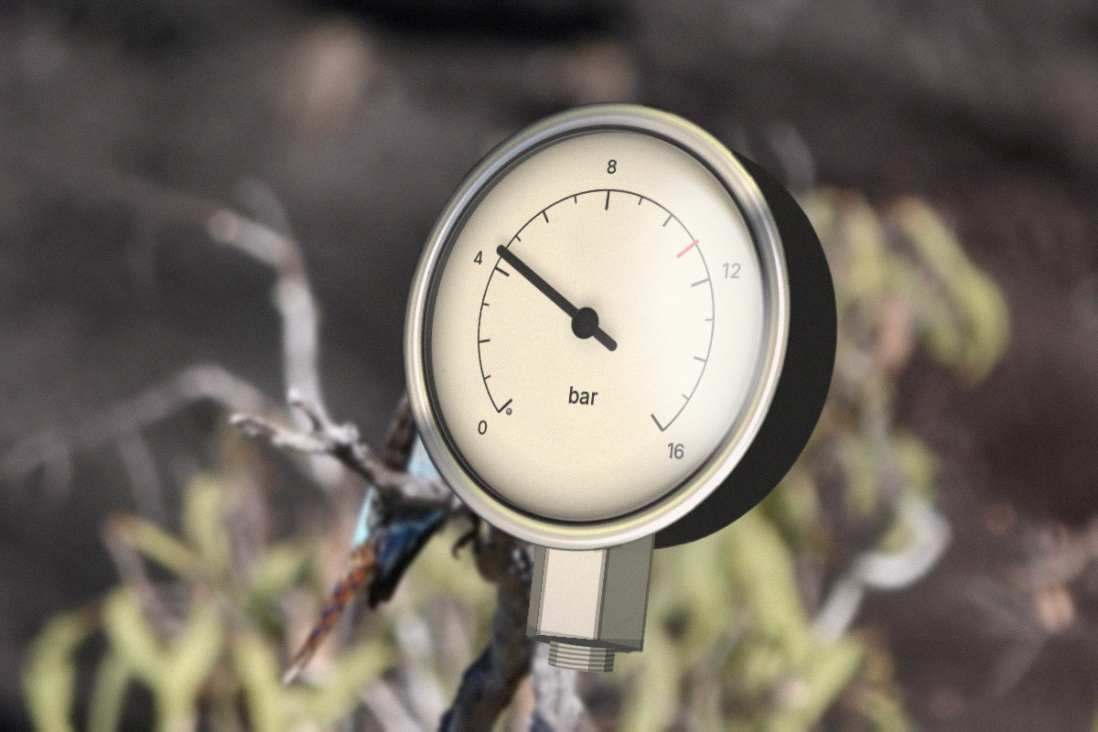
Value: 4.5 bar
